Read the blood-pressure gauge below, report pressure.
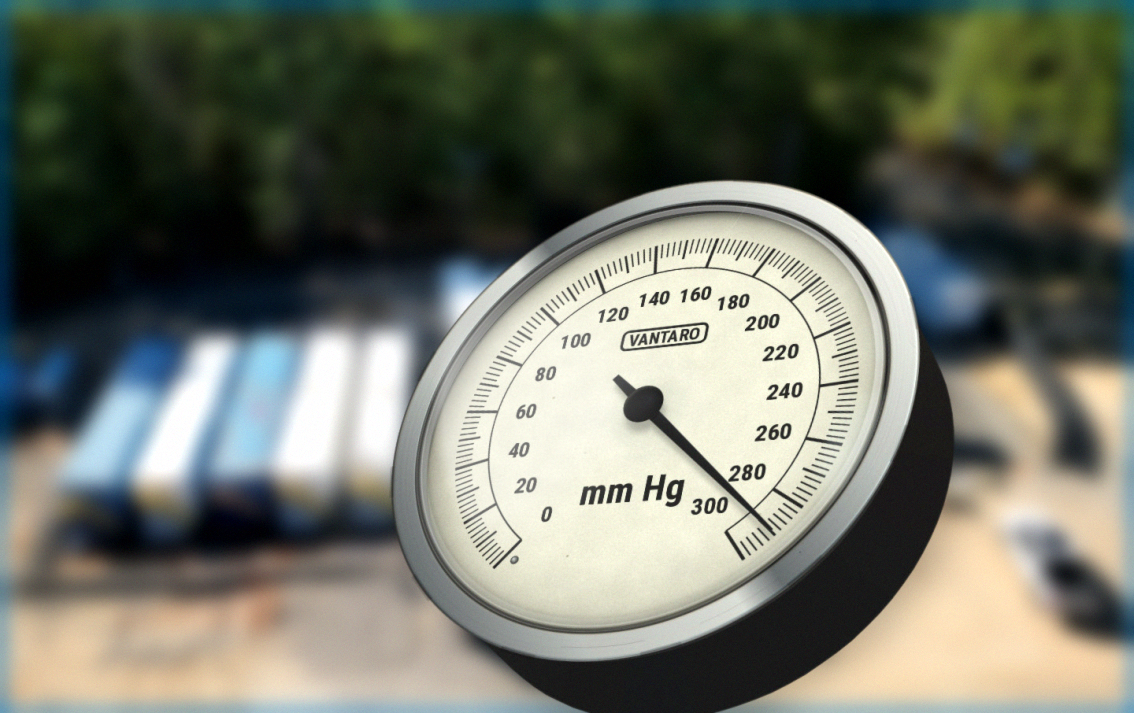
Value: 290 mmHg
